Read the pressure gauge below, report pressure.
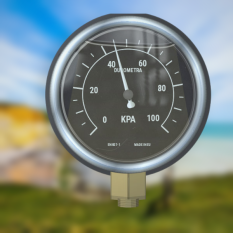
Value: 45 kPa
